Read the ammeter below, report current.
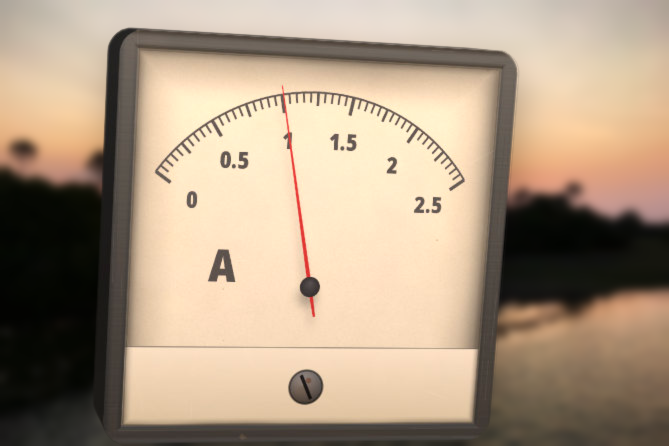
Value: 1 A
